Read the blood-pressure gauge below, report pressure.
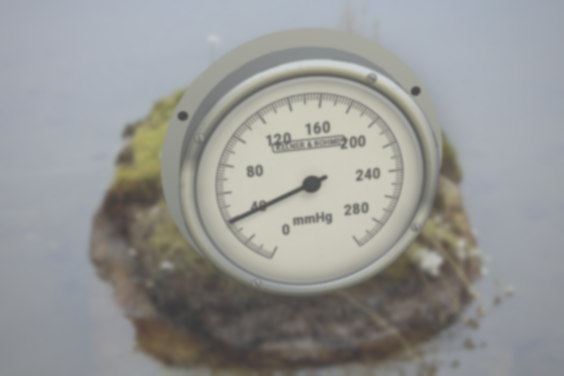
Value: 40 mmHg
